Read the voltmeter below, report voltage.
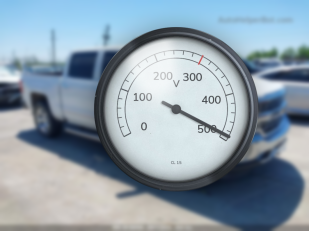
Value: 490 V
